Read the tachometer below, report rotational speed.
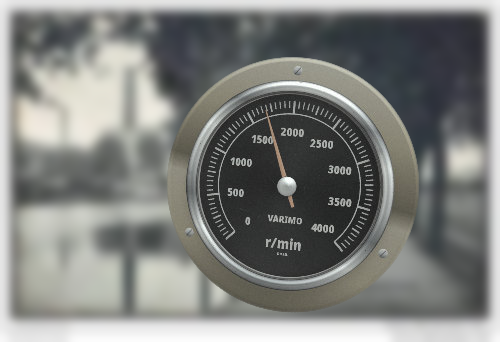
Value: 1700 rpm
